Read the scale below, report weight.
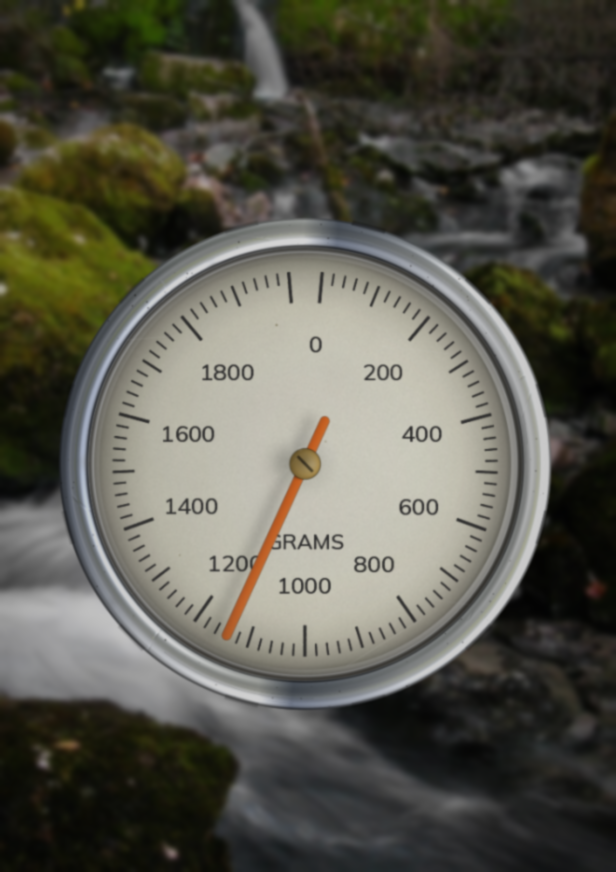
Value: 1140 g
